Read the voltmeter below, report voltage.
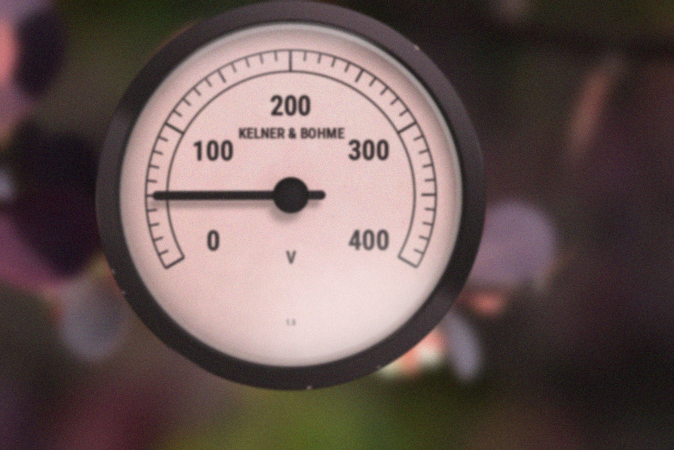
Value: 50 V
